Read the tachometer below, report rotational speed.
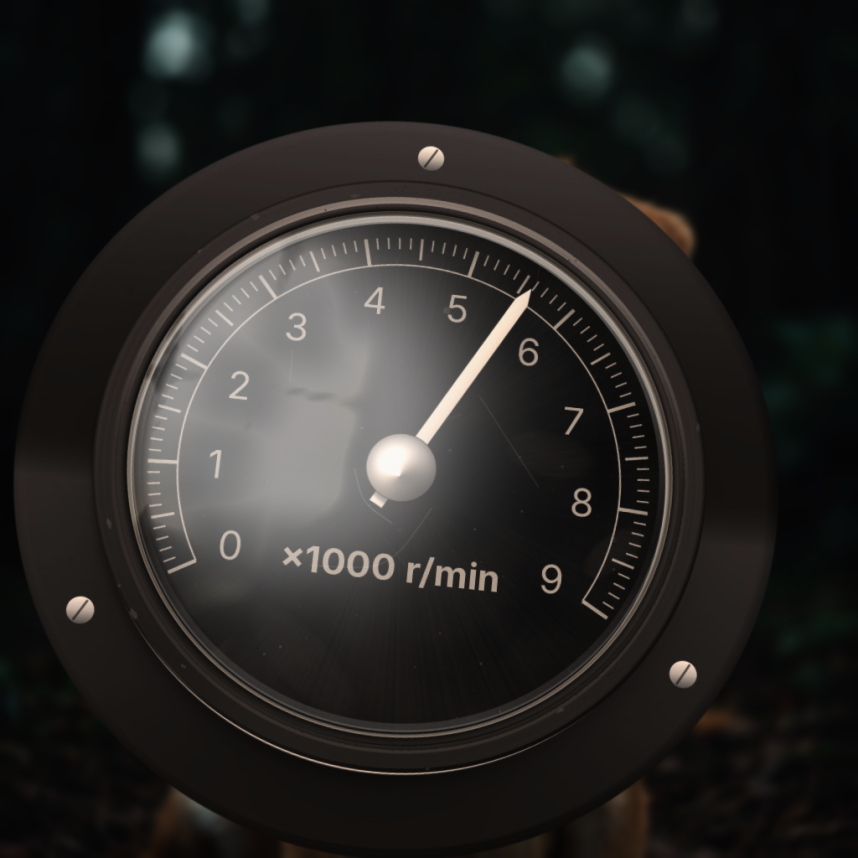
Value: 5600 rpm
